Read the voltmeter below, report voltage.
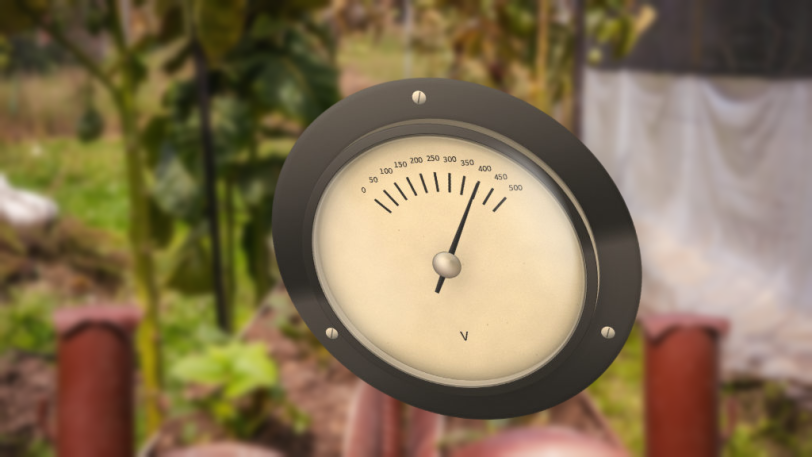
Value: 400 V
